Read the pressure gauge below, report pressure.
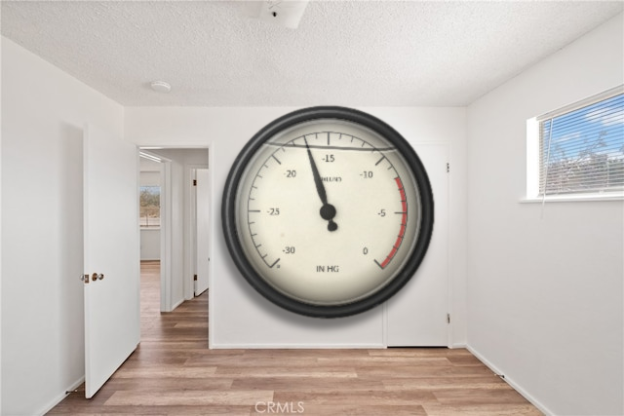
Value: -17 inHg
